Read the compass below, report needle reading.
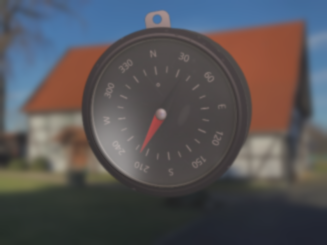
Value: 217.5 °
